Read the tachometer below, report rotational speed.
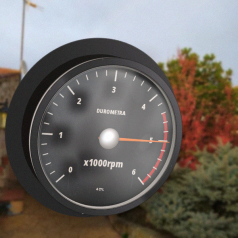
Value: 5000 rpm
